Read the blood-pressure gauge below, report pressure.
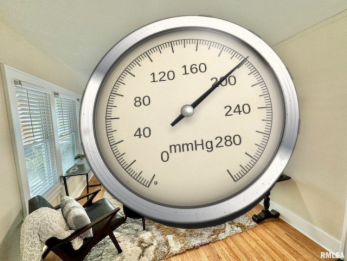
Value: 200 mmHg
